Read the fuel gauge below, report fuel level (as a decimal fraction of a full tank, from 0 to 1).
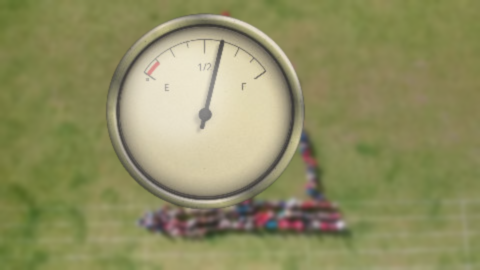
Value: 0.625
